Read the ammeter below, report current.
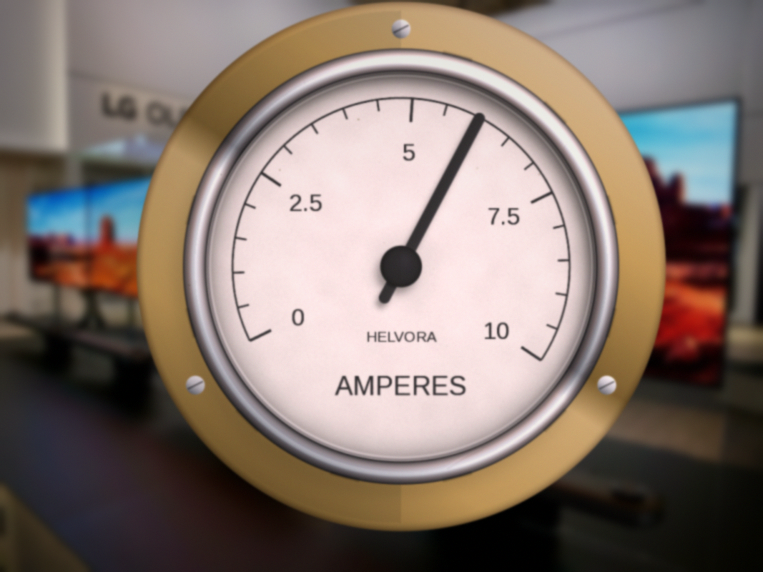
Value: 6 A
